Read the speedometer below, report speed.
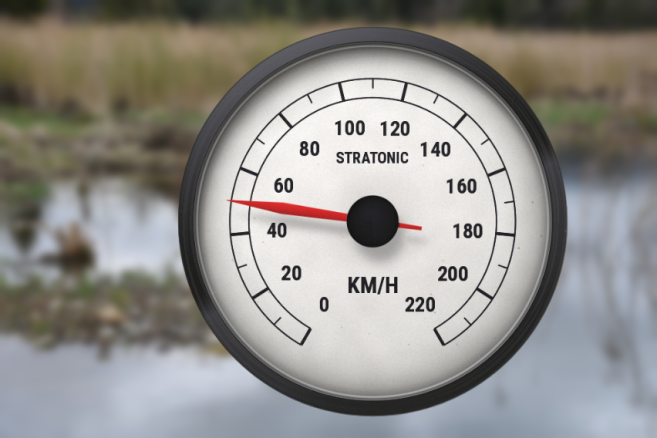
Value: 50 km/h
